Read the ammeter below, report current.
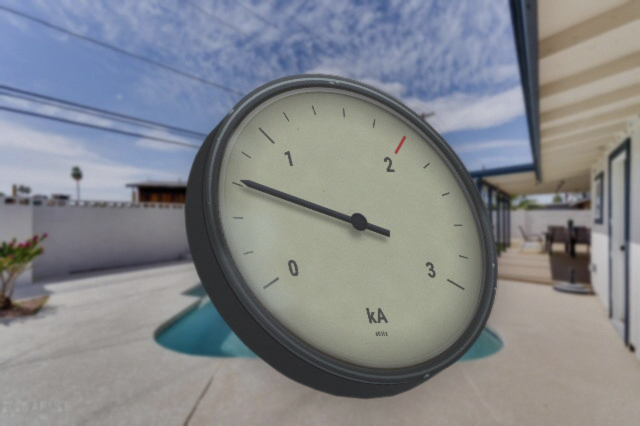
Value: 0.6 kA
